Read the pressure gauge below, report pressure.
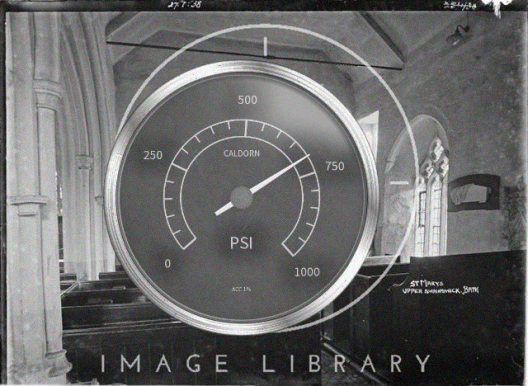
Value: 700 psi
